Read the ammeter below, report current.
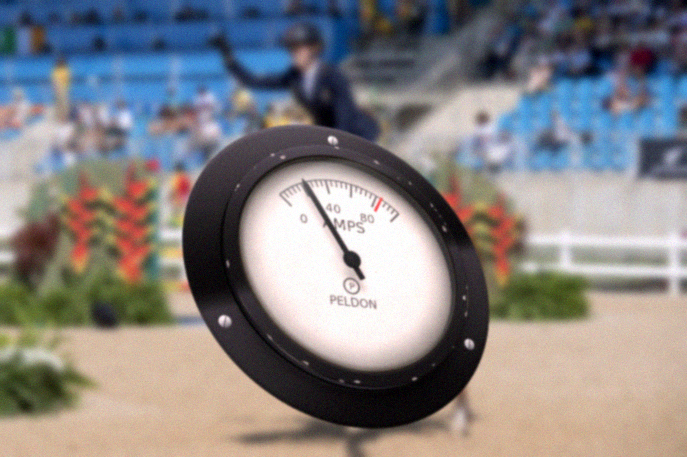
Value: 20 A
